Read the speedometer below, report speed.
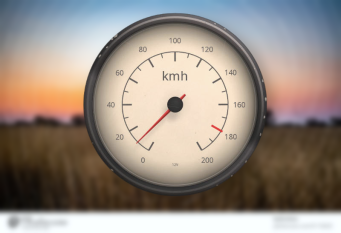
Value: 10 km/h
